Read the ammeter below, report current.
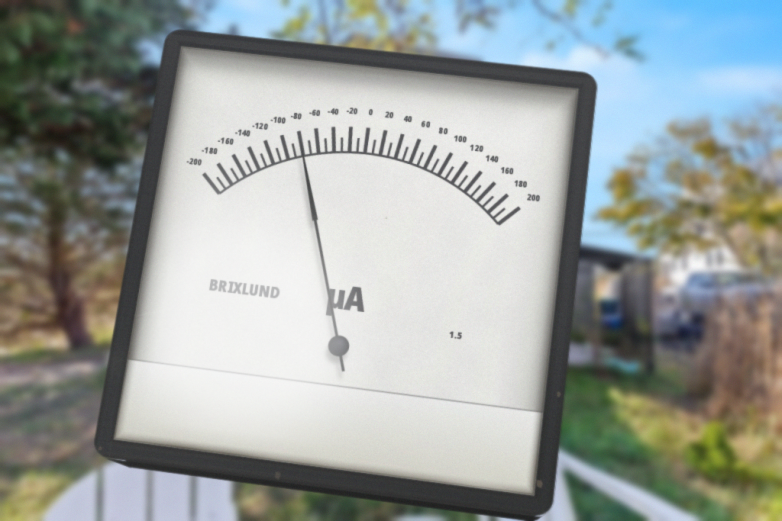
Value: -80 µA
